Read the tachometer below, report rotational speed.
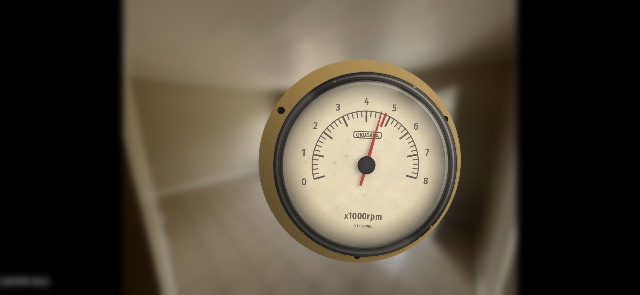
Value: 4600 rpm
